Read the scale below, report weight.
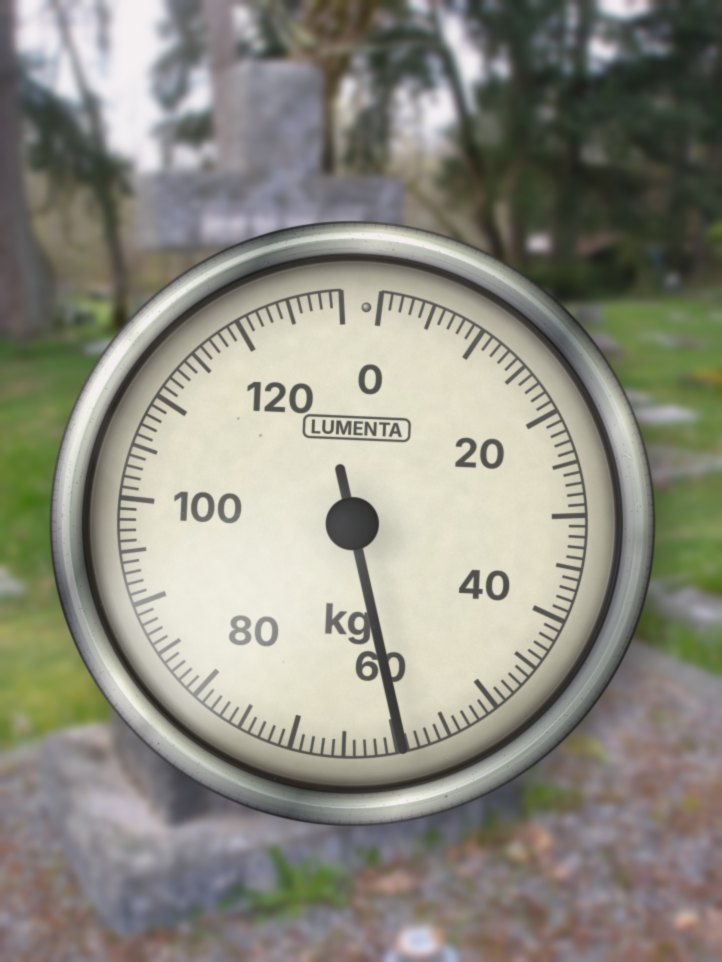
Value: 59.5 kg
